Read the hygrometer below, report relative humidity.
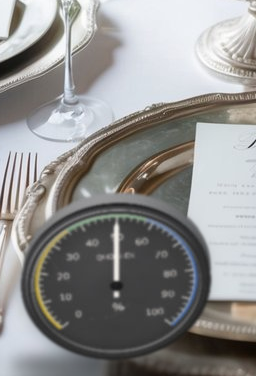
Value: 50 %
